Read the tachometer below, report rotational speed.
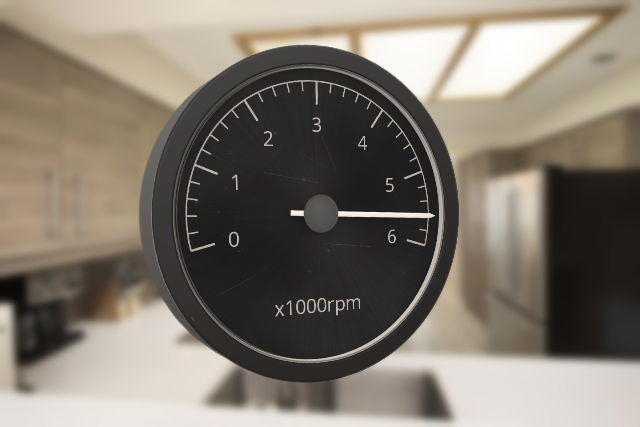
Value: 5600 rpm
